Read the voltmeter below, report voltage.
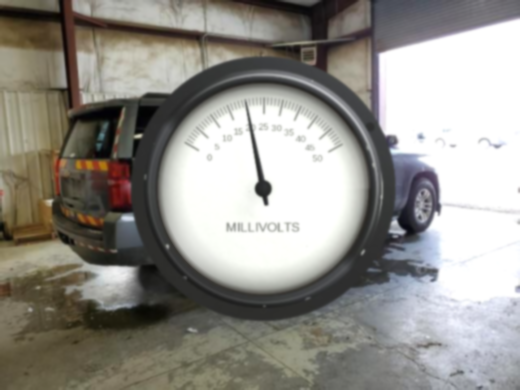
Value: 20 mV
